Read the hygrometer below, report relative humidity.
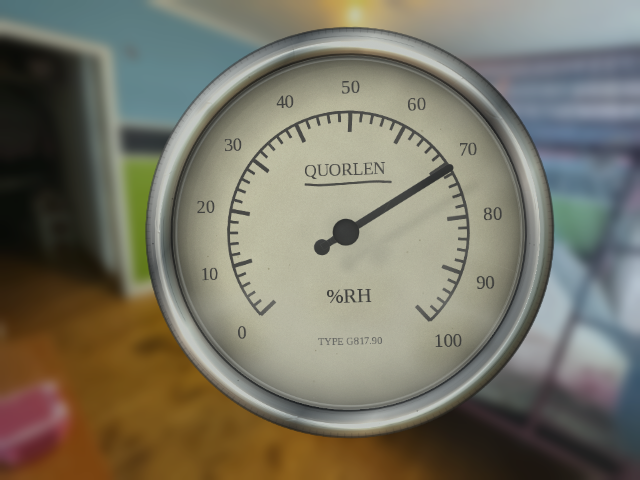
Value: 71 %
